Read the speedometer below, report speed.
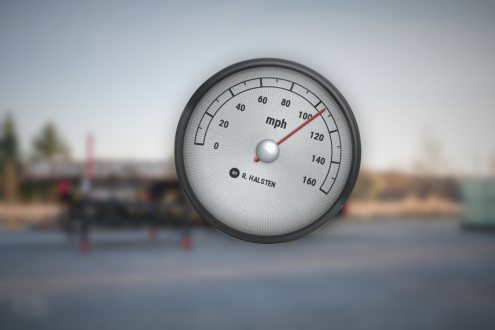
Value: 105 mph
